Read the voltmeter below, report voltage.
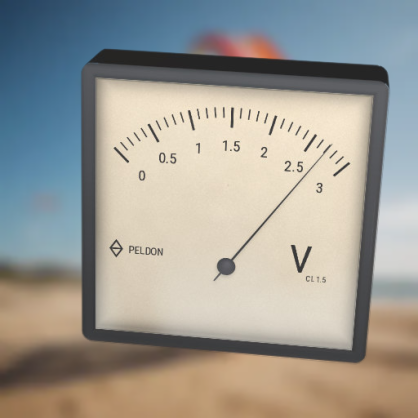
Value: 2.7 V
